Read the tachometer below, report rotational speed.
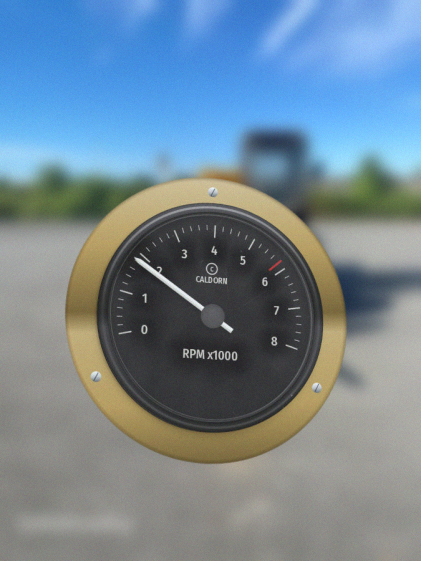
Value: 1800 rpm
